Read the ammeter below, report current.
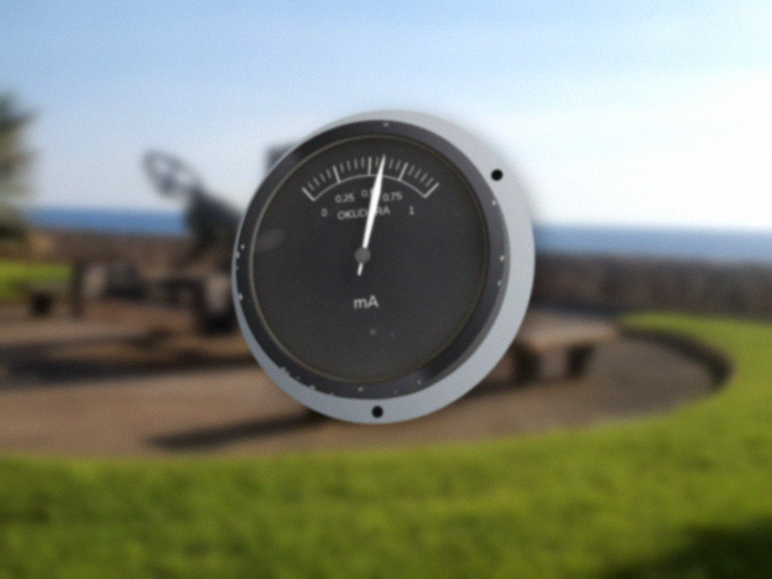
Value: 0.6 mA
